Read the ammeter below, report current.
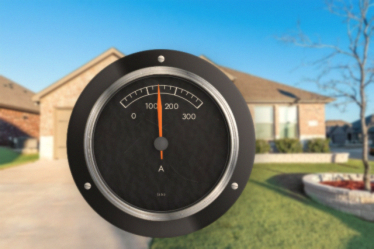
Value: 140 A
